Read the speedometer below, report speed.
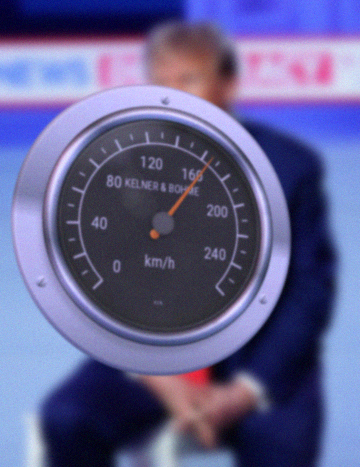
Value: 165 km/h
